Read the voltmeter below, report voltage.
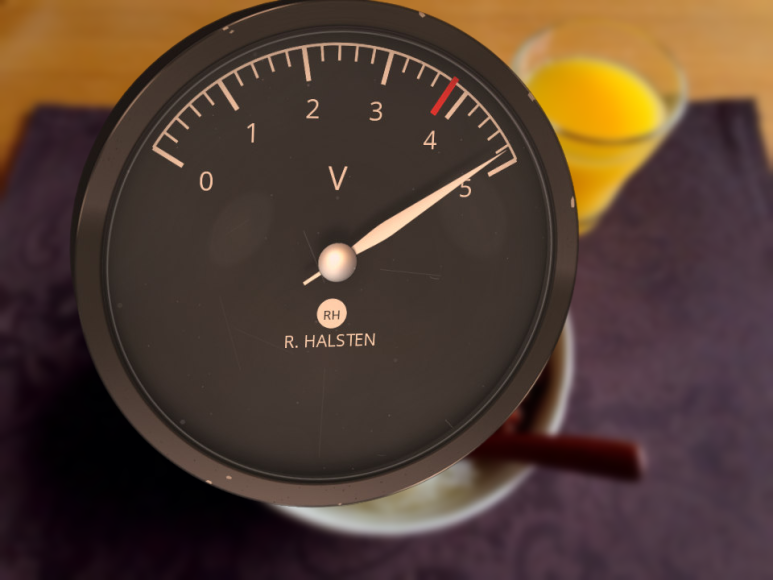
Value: 4.8 V
